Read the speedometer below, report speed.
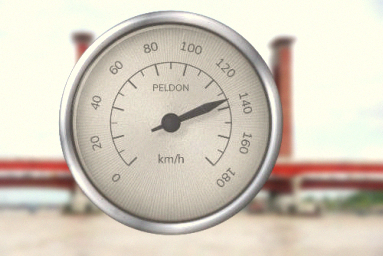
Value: 135 km/h
